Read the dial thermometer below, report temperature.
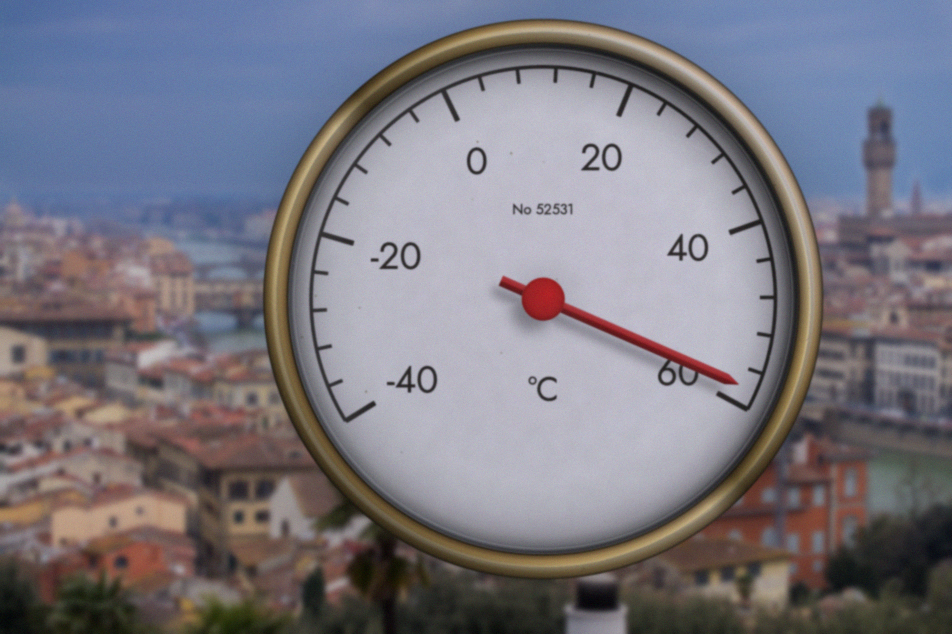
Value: 58 °C
